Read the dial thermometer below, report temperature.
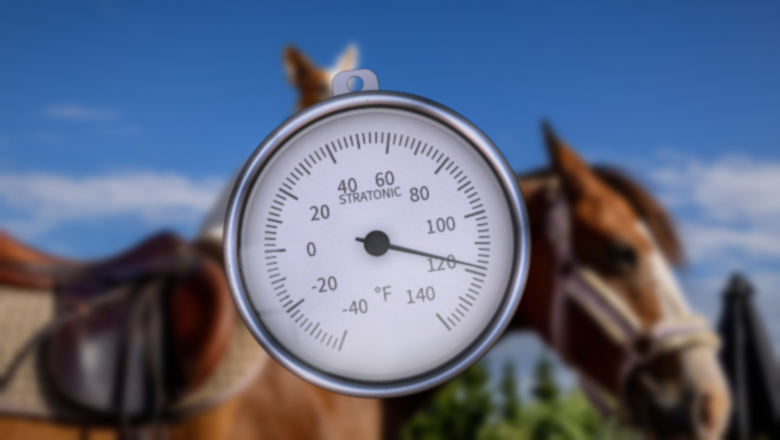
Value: 118 °F
